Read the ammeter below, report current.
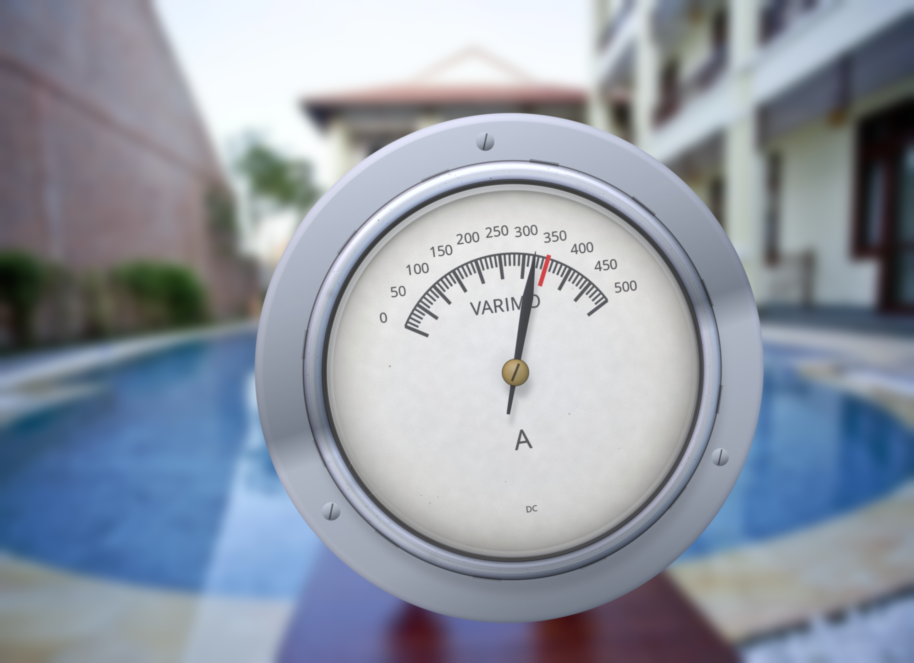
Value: 320 A
